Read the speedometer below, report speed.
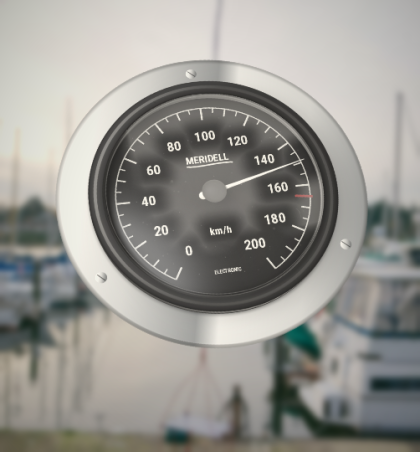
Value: 150 km/h
